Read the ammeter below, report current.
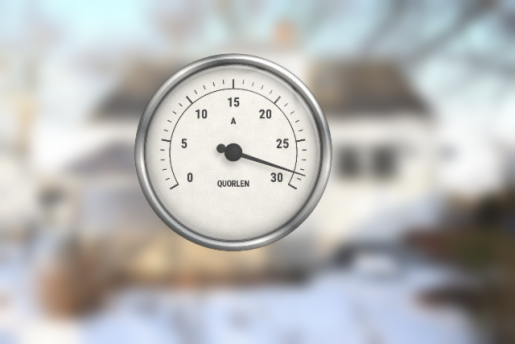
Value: 28.5 A
